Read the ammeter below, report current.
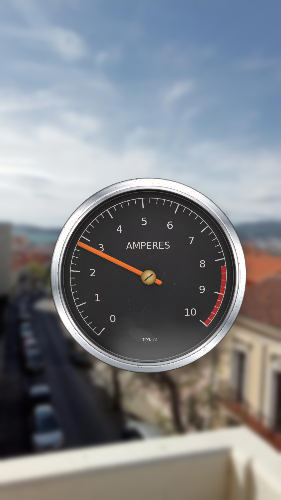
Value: 2.8 A
